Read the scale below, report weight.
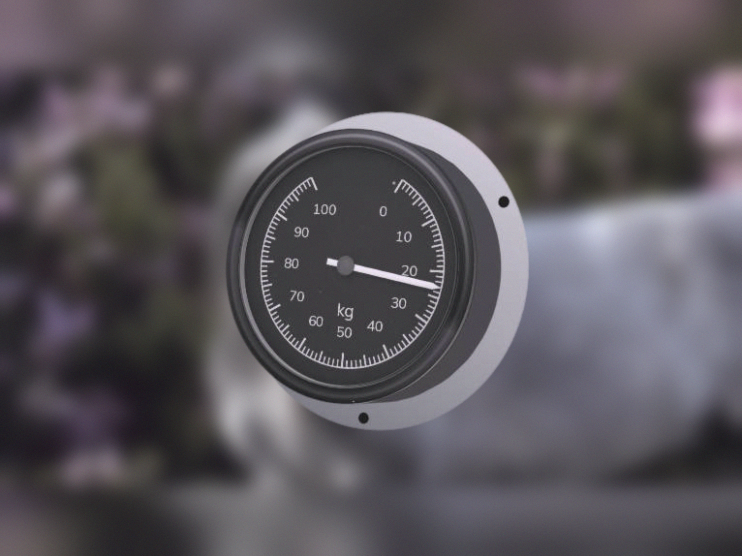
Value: 23 kg
